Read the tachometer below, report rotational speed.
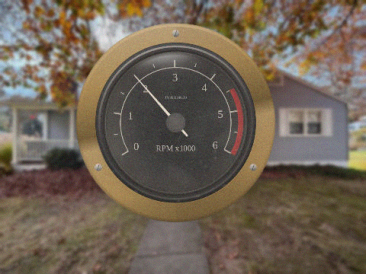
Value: 2000 rpm
